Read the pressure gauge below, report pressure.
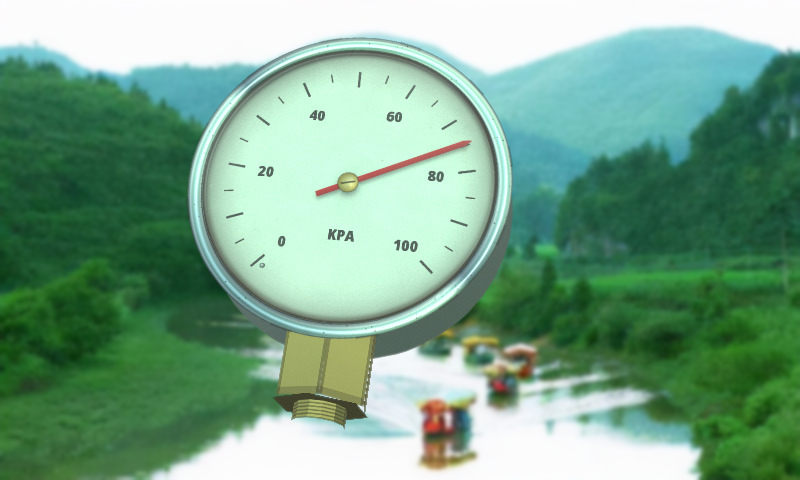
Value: 75 kPa
